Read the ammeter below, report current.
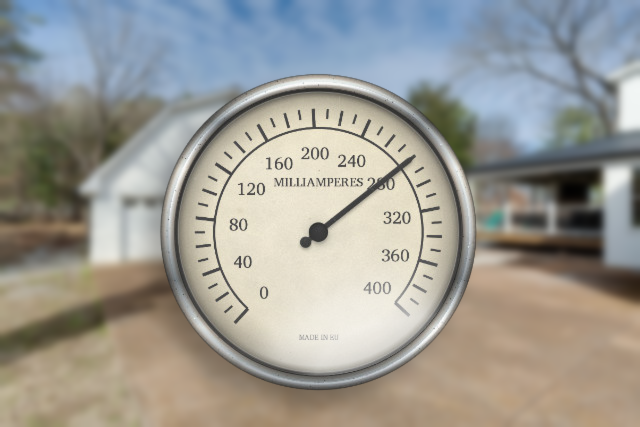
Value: 280 mA
